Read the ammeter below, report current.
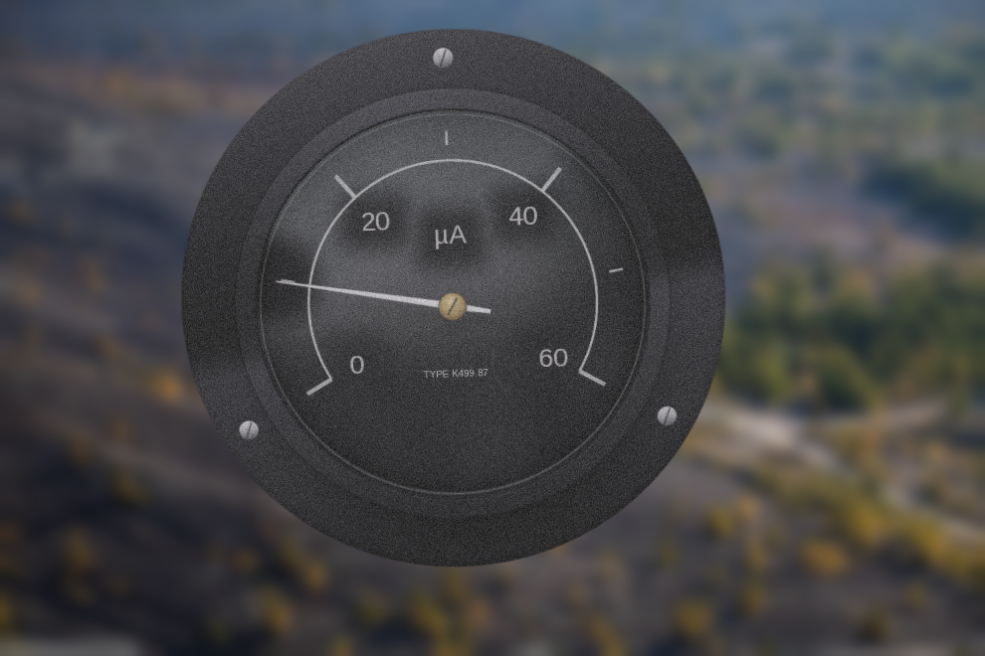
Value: 10 µA
